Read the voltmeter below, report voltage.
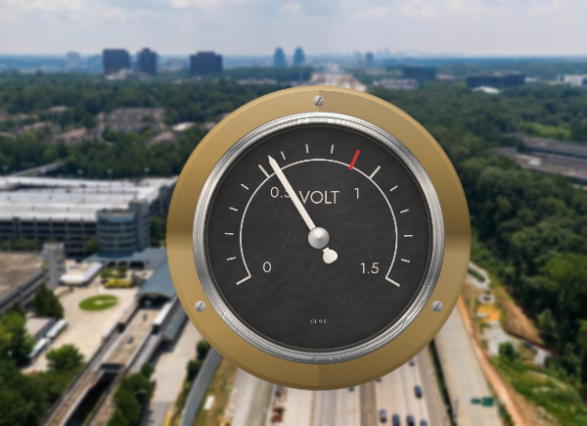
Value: 0.55 V
